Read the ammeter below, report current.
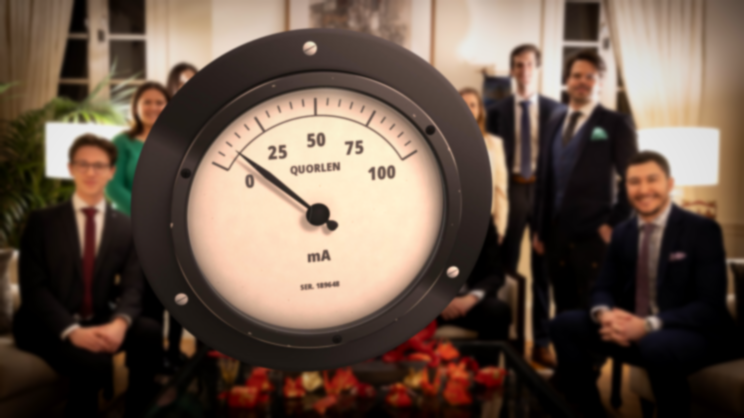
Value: 10 mA
